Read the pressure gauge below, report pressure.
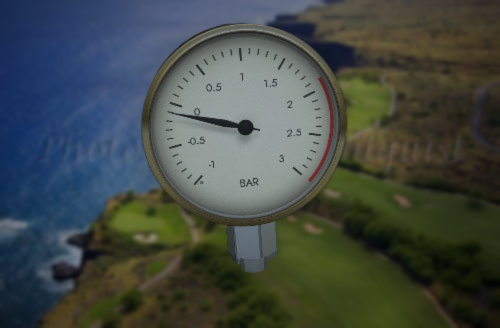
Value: -0.1 bar
